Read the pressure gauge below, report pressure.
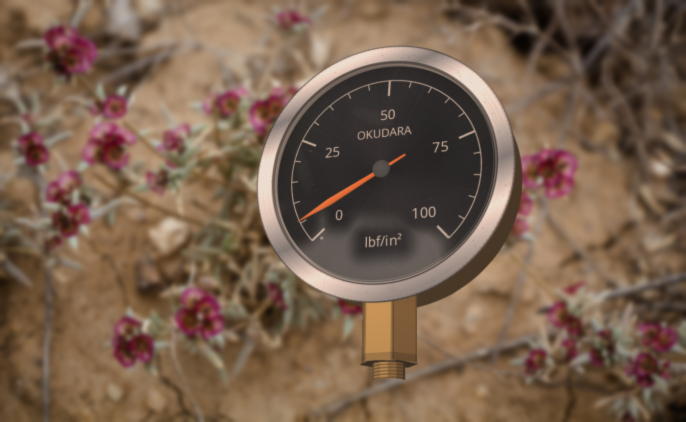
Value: 5 psi
